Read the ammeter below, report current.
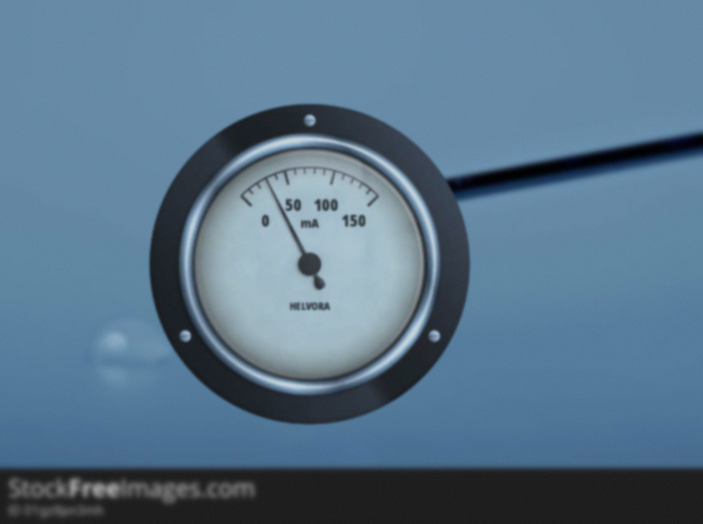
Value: 30 mA
